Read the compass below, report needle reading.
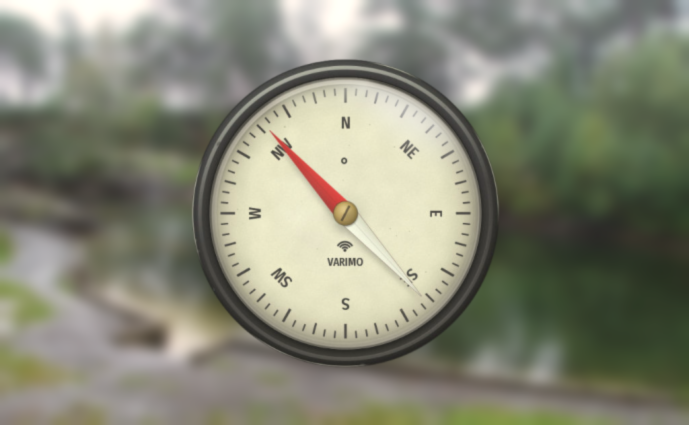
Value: 317.5 °
